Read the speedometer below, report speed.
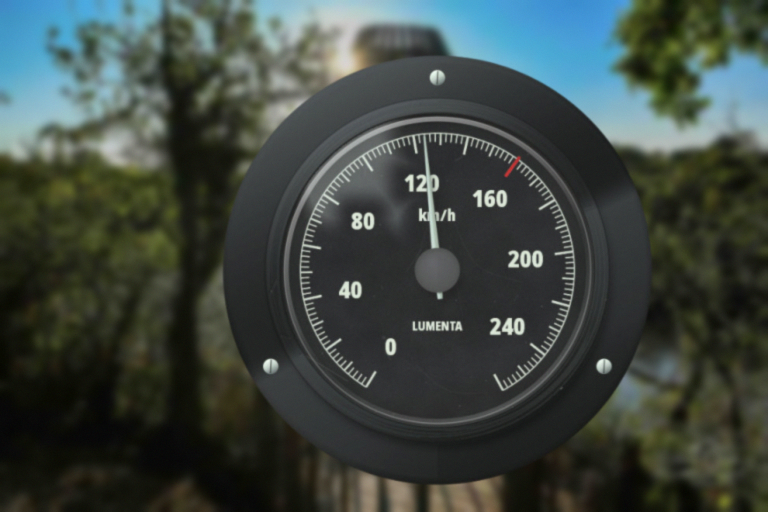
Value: 124 km/h
